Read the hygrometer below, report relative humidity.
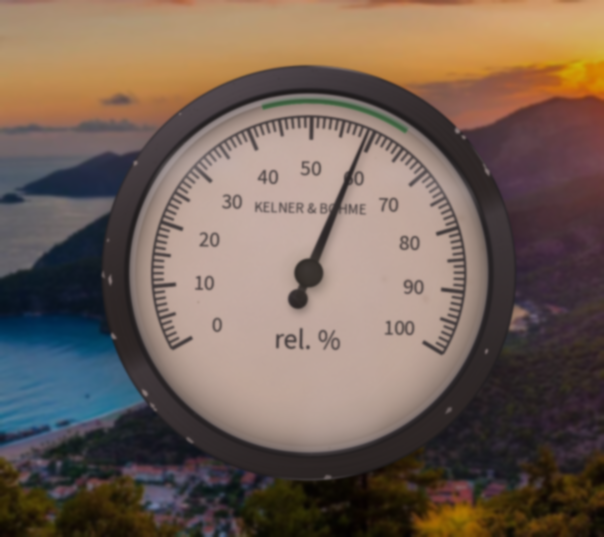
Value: 59 %
